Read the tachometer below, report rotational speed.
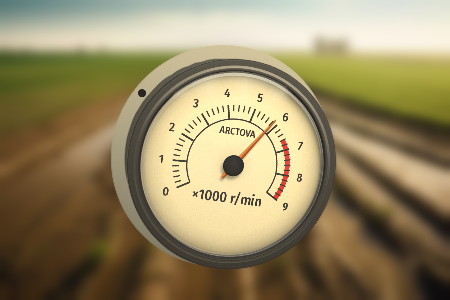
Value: 5800 rpm
